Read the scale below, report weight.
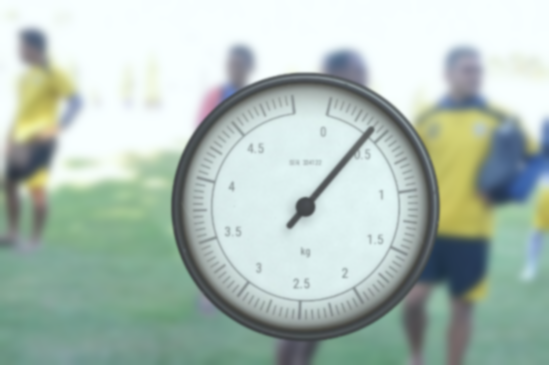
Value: 0.4 kg
